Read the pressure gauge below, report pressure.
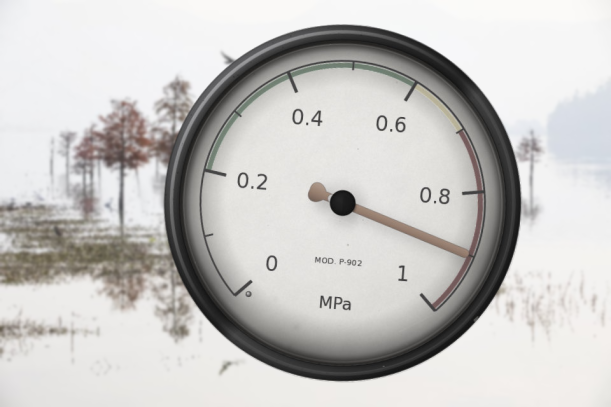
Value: 0.9 MPa
